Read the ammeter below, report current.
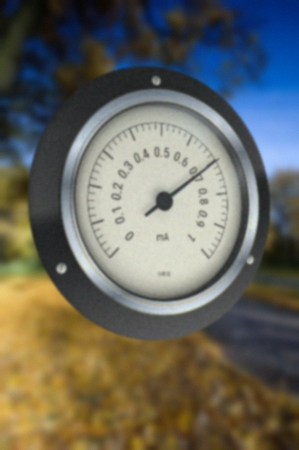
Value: 0.7 mA
